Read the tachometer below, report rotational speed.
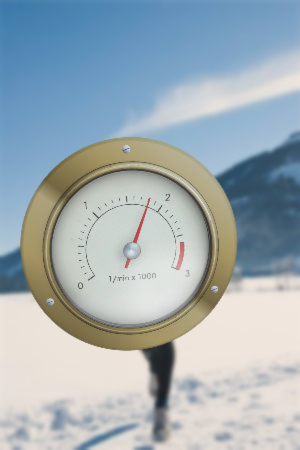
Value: 1800 rpm
